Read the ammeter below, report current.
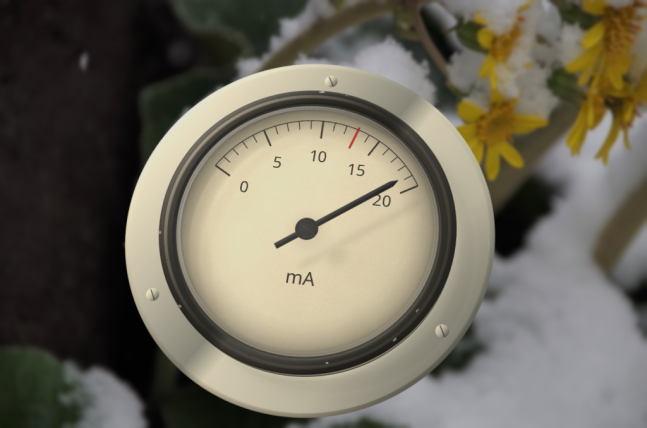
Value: 19 mA
